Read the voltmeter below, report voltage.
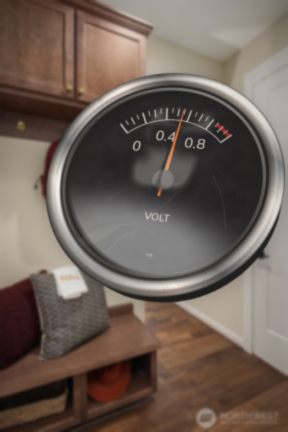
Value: 0.55 V
